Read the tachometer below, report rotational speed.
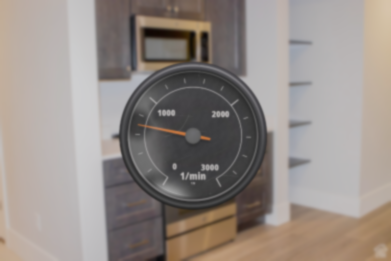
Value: 700 rpm
